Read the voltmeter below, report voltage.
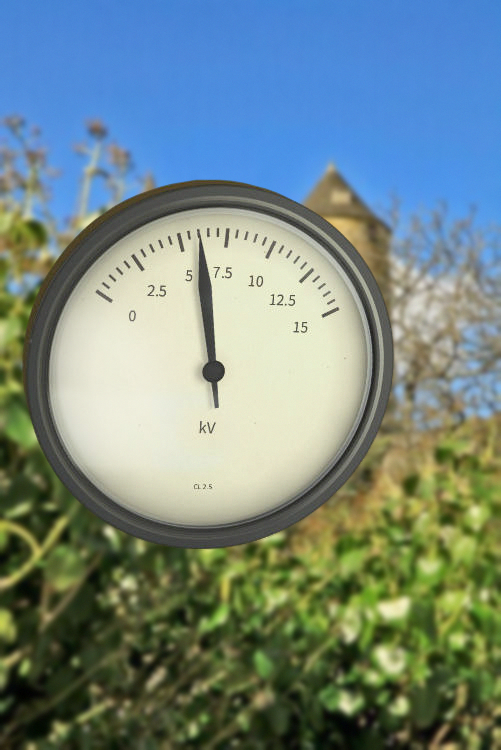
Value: 6 kV
